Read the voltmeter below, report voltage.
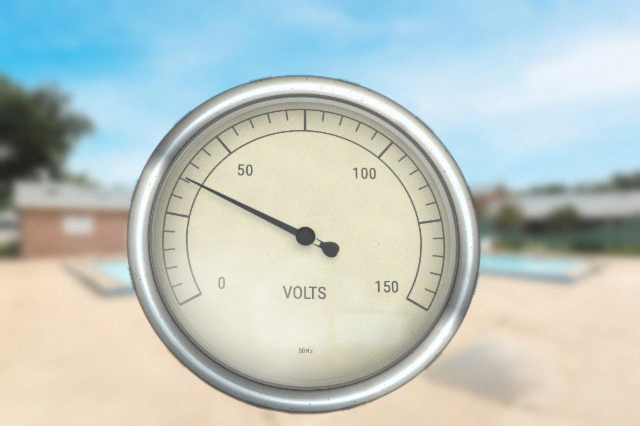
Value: 35 V
